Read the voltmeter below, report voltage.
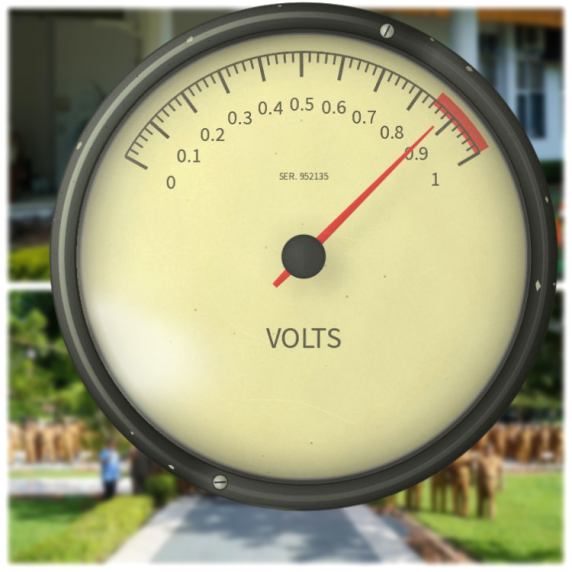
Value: 0.88 V
